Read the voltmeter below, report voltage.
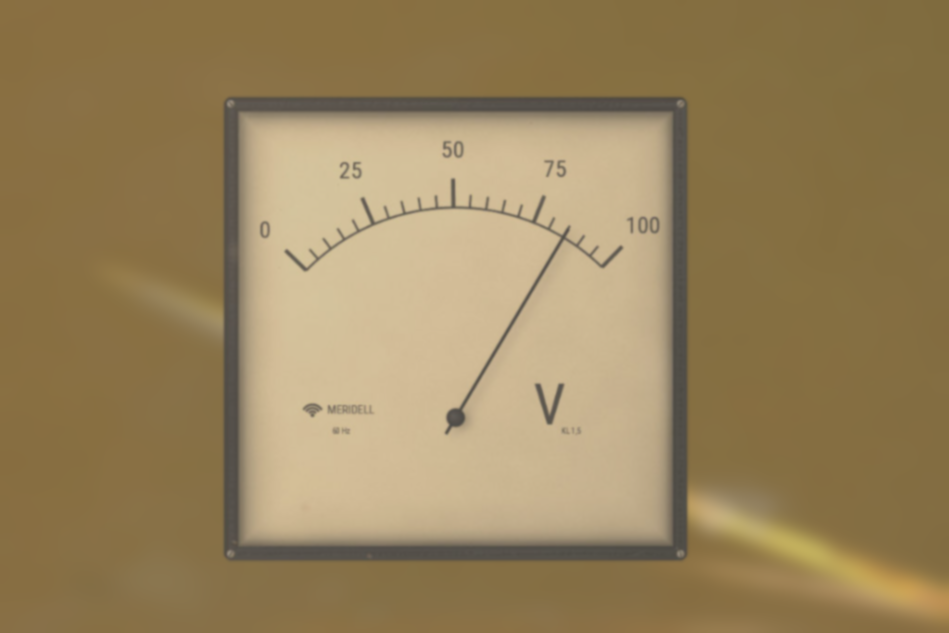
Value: 85 V
